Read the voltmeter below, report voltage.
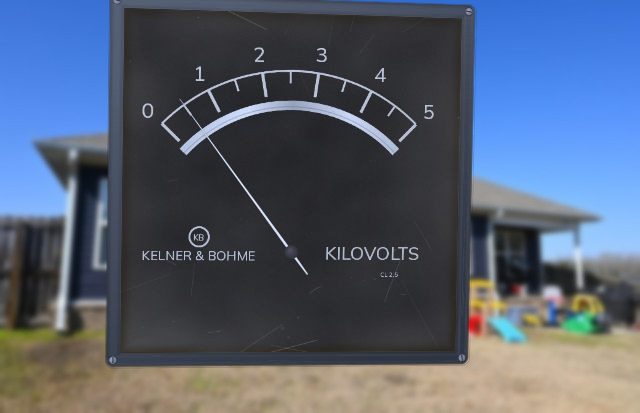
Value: 0.5 kV
